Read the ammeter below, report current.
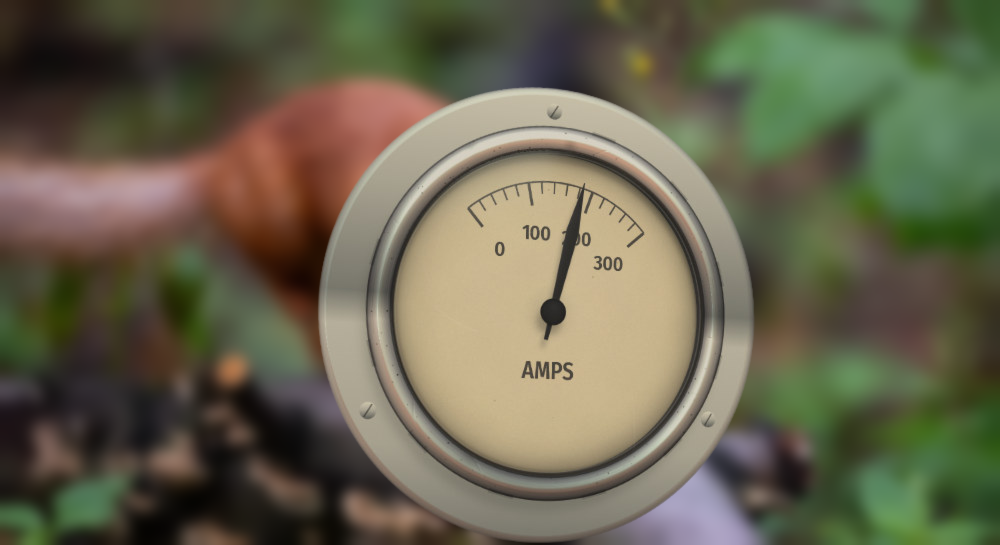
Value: 180 A
